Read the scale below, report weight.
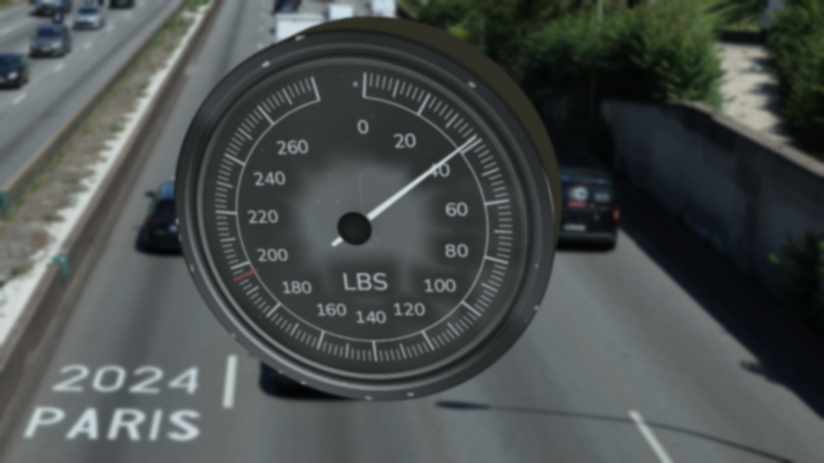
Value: 38 lb
